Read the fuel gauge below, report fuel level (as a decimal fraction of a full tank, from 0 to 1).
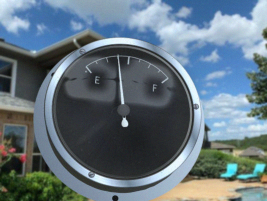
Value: 0.375
